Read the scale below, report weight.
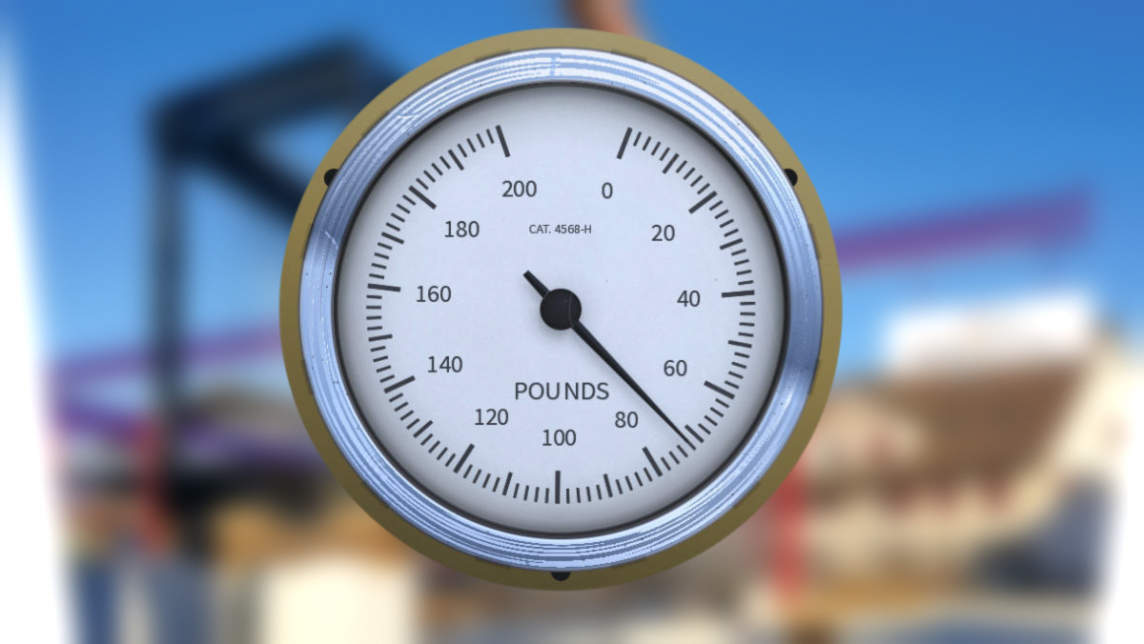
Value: 72 lb
